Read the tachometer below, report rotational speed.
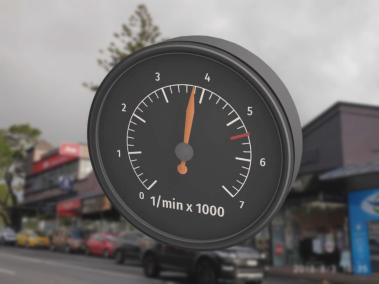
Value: 3800 rpm
